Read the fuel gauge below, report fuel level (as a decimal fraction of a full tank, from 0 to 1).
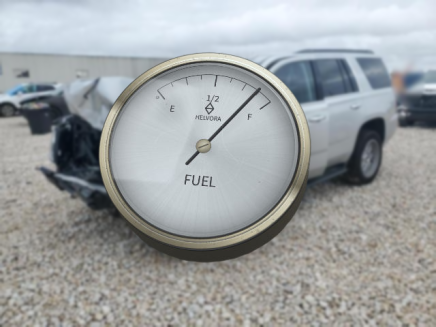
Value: 0.875
